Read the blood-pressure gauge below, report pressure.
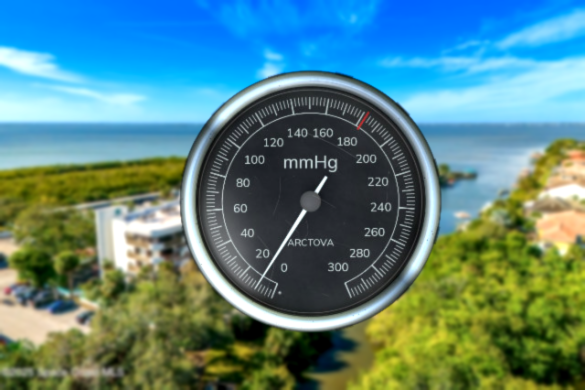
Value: 10 mmHg
